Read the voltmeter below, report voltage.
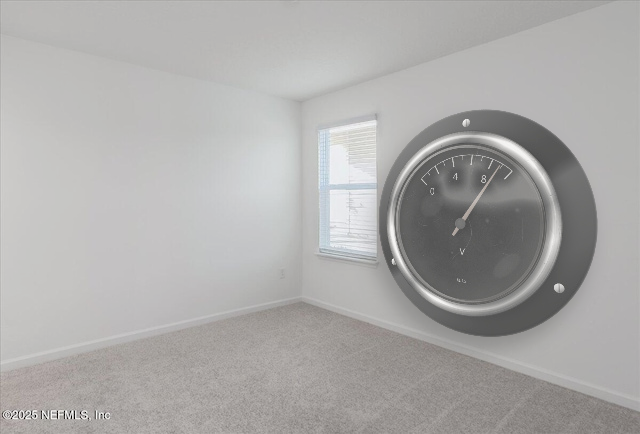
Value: 9 V
